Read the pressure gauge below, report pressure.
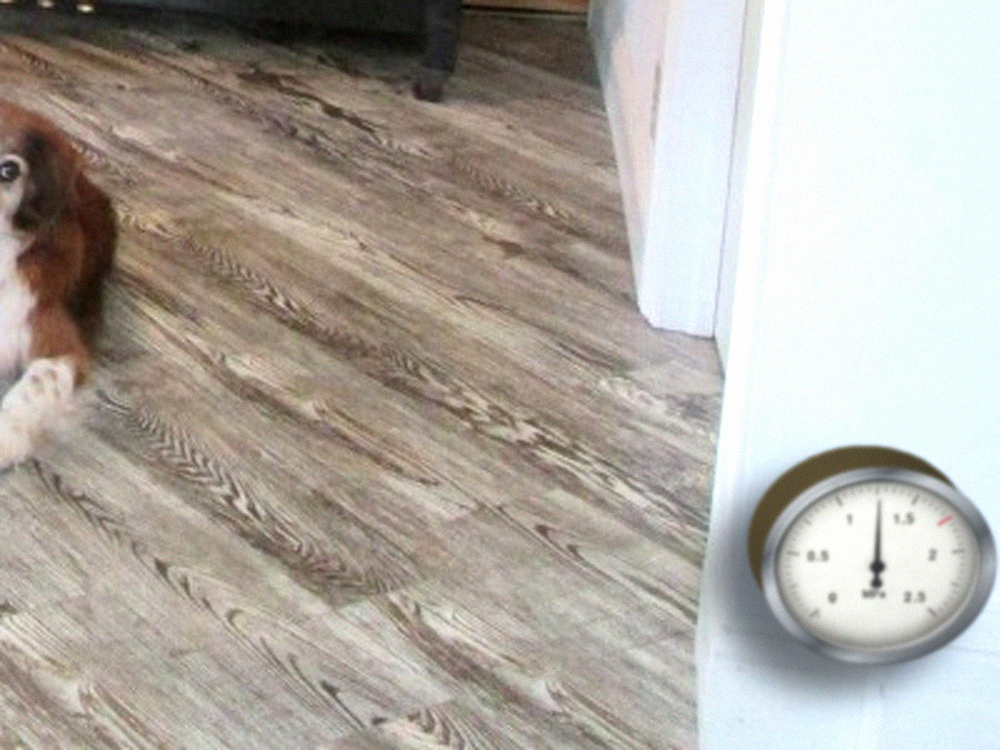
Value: 1.25 MPa
